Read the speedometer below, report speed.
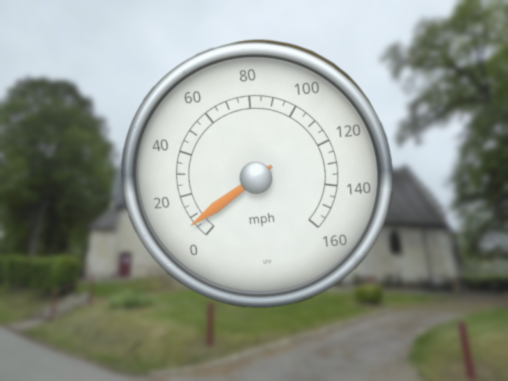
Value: 7.5 mph
